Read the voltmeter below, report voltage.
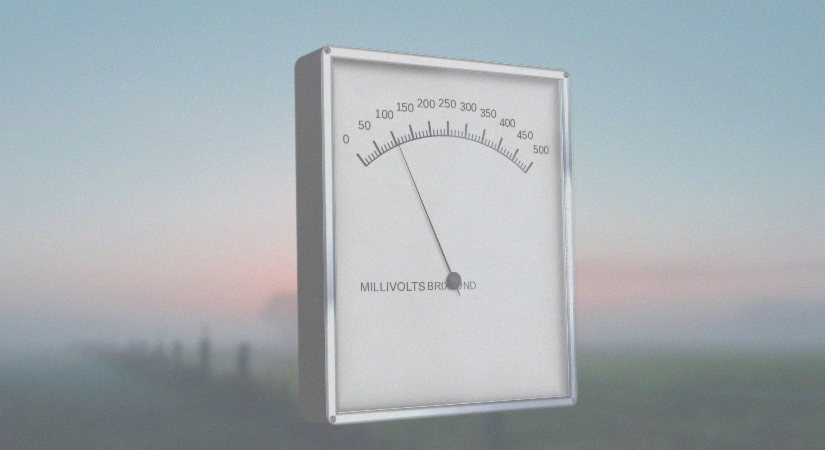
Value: 100 mV
